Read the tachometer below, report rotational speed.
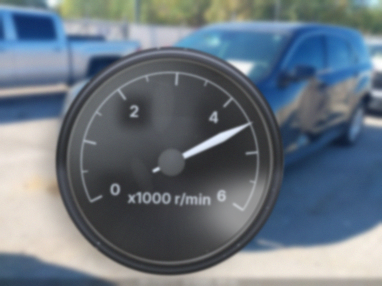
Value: 4500 rpm
